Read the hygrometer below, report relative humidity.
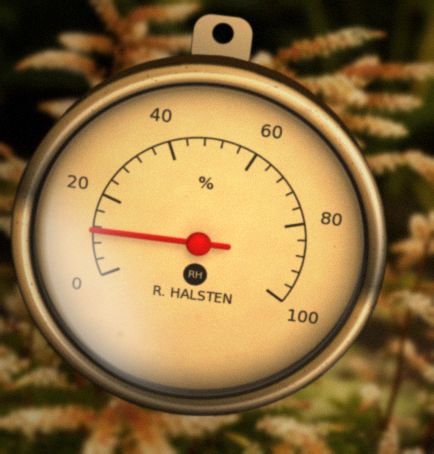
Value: 12 %
